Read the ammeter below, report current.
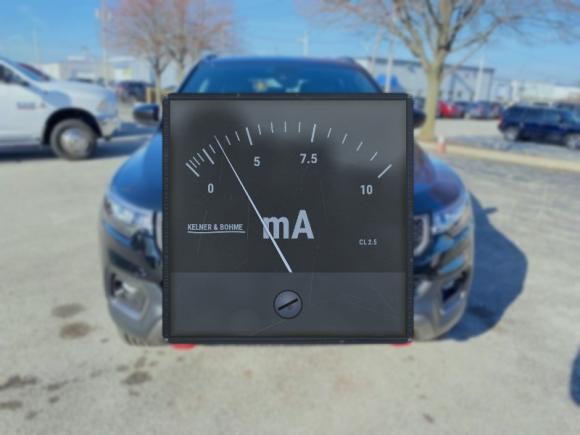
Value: 3.5 mA
